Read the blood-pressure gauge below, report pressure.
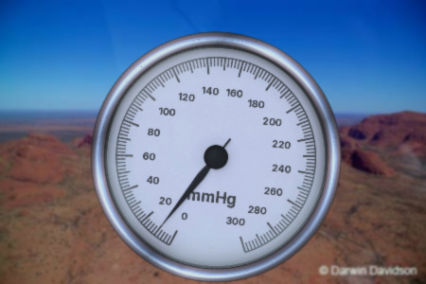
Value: 10 mmHg
